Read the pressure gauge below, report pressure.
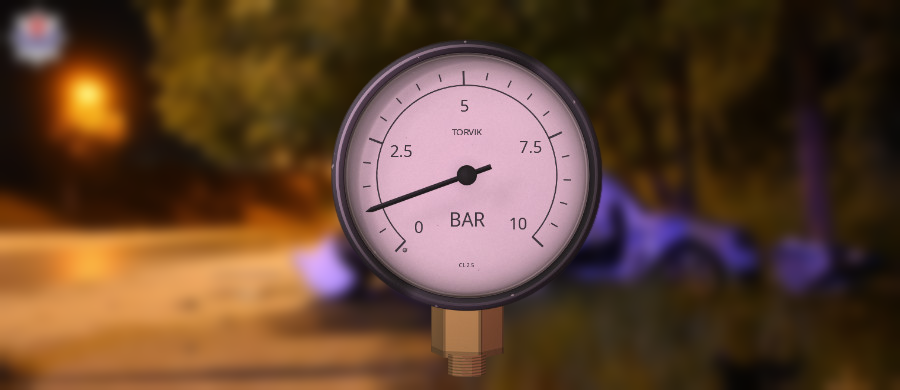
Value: 1 bar
